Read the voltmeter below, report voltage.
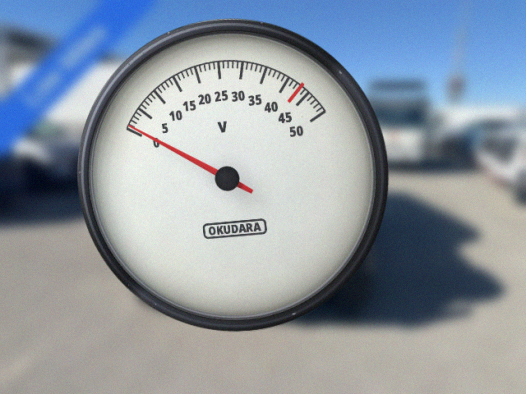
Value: 1 V
